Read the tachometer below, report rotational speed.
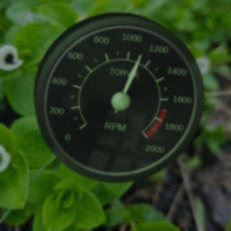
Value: 1100 rpm
